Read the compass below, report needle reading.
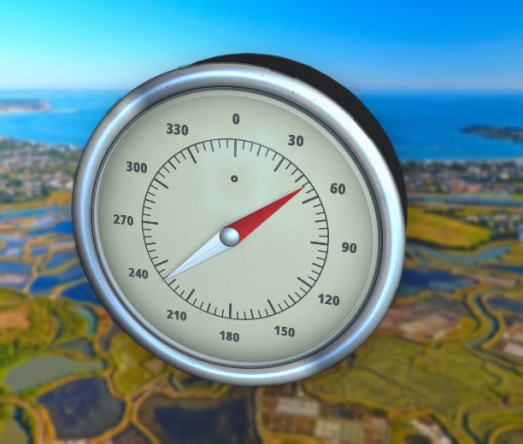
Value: 50 °
